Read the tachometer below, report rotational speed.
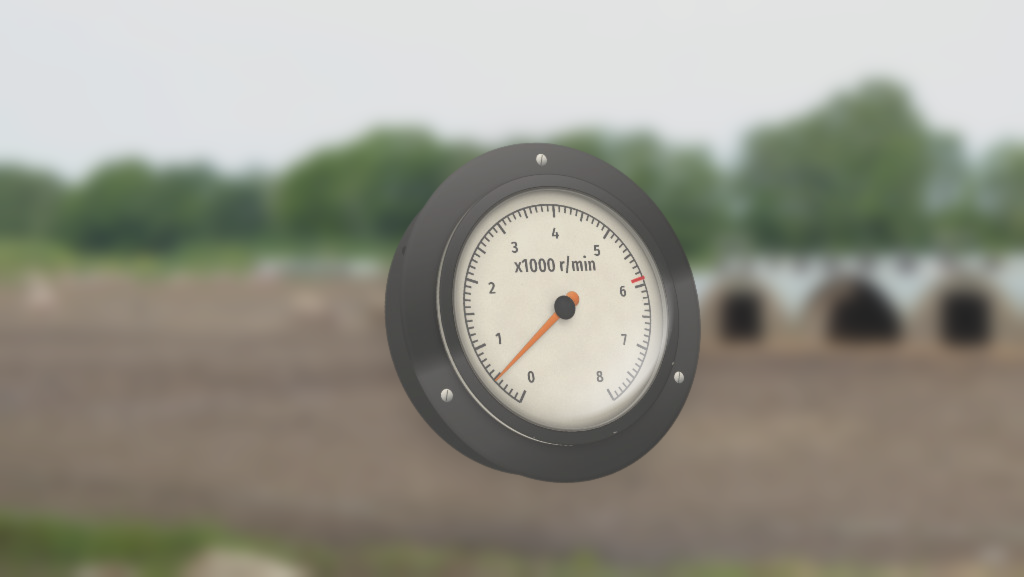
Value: 500 rpm
